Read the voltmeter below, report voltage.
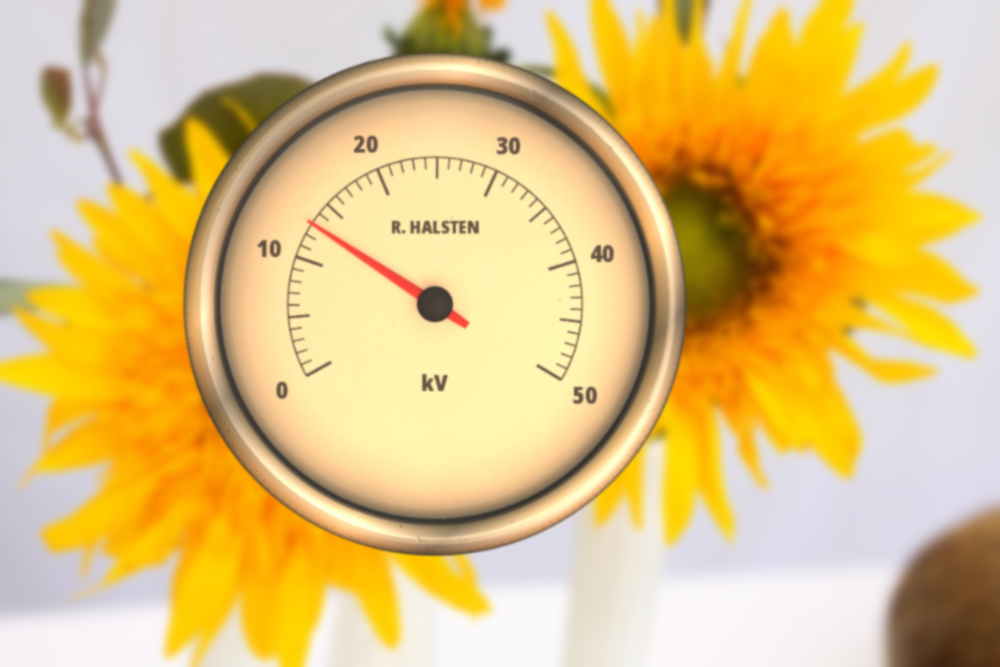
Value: 13 kV
